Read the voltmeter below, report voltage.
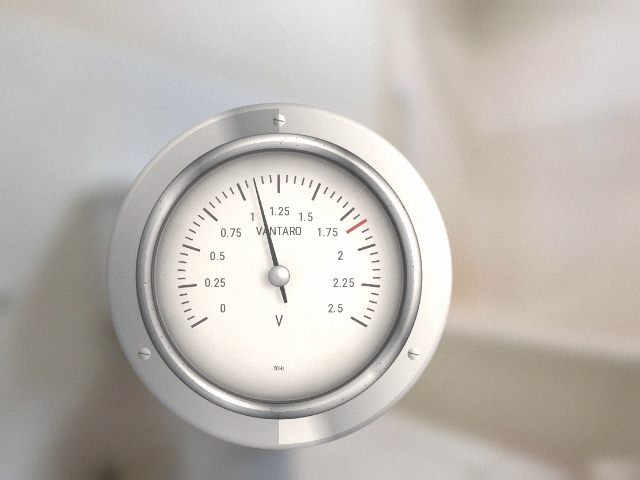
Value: 1.1 V
